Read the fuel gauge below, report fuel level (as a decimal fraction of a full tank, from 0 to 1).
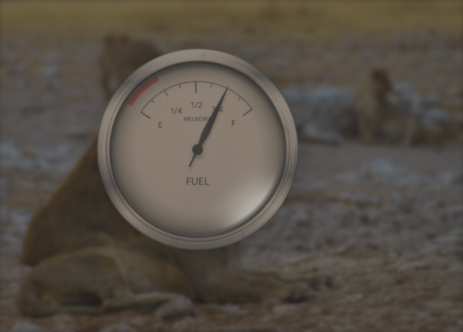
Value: 0.75
